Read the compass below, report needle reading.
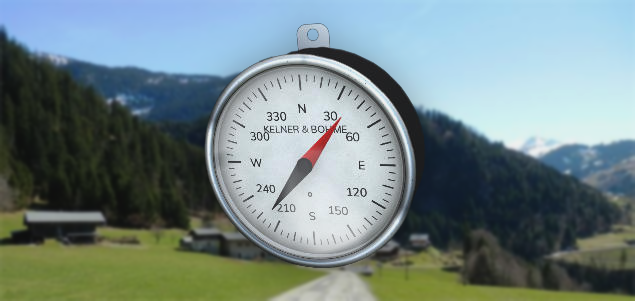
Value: 40 °
